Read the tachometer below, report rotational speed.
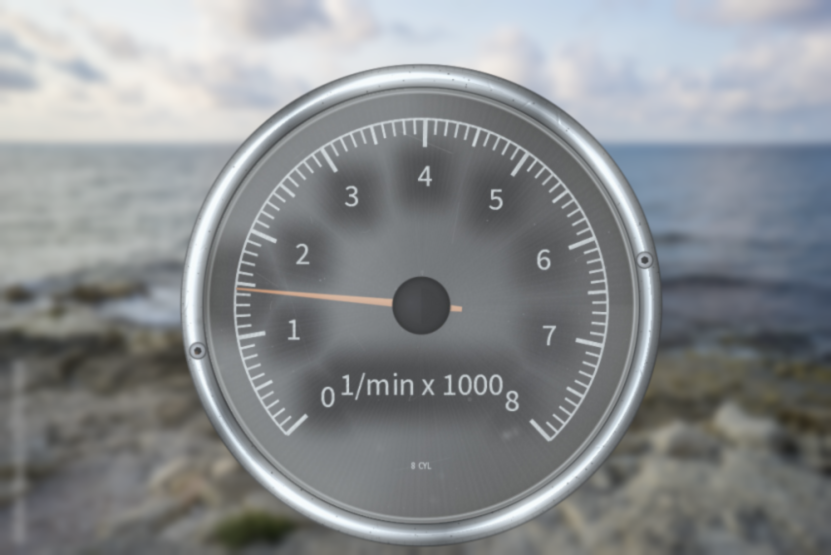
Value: 1450 rpm
